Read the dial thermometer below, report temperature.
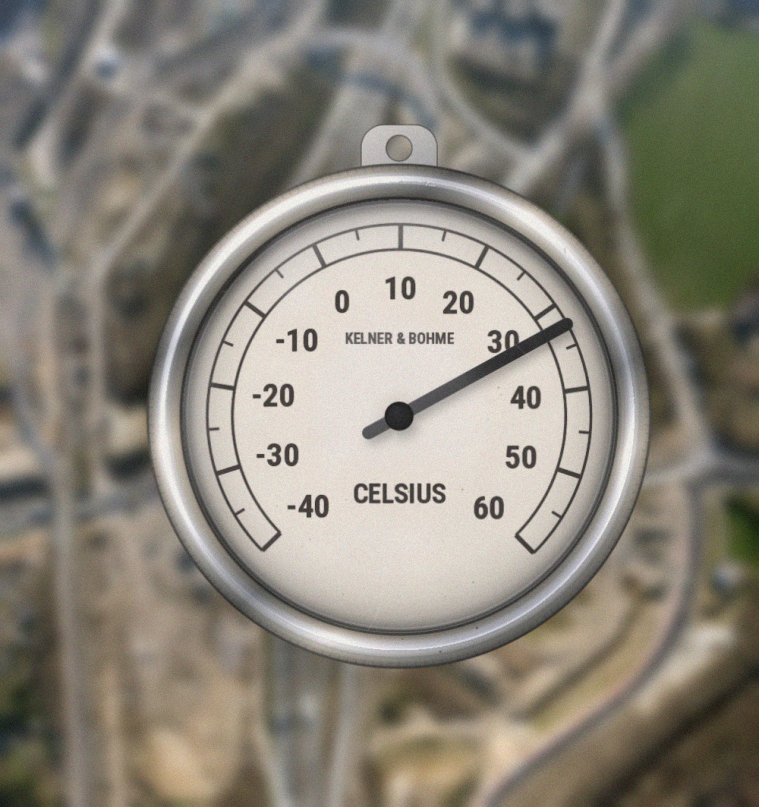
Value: 32.5 °C
